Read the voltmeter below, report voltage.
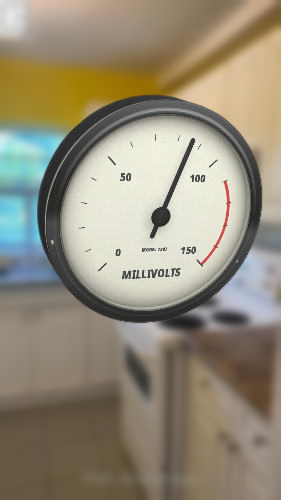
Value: 85 mV
